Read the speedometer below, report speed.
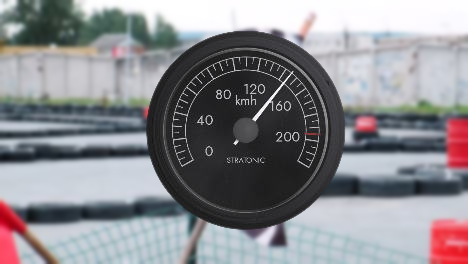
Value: 145 km/h
